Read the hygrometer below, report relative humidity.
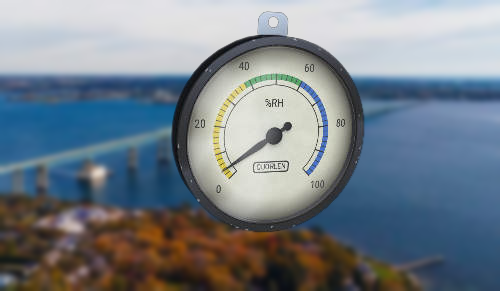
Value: 4 %
